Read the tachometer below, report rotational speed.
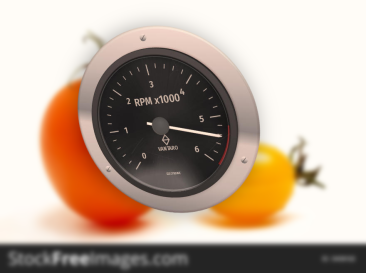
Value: 5400 rpm
